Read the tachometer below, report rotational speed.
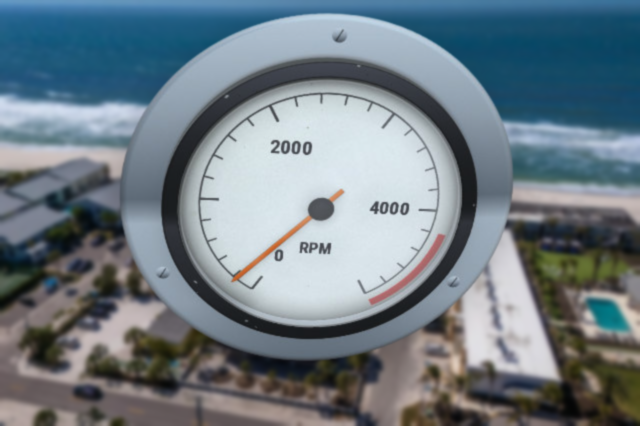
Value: 200 rpm
